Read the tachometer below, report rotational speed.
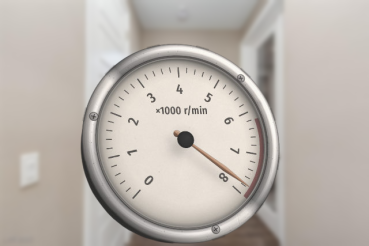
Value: 7800 rpm
